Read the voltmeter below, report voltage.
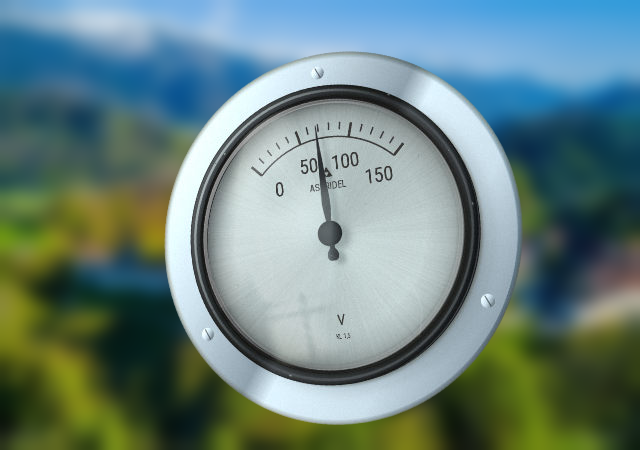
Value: 70 V
